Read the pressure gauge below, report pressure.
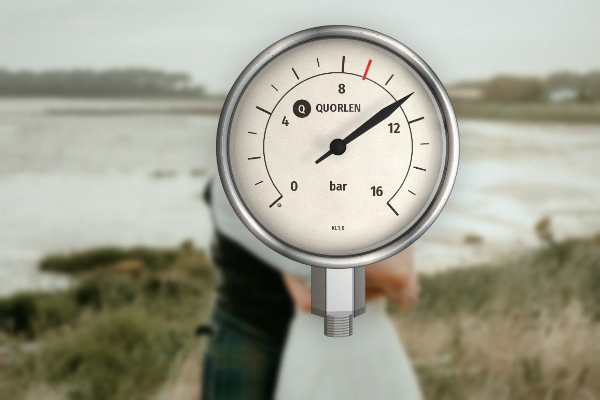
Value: 11 bar
